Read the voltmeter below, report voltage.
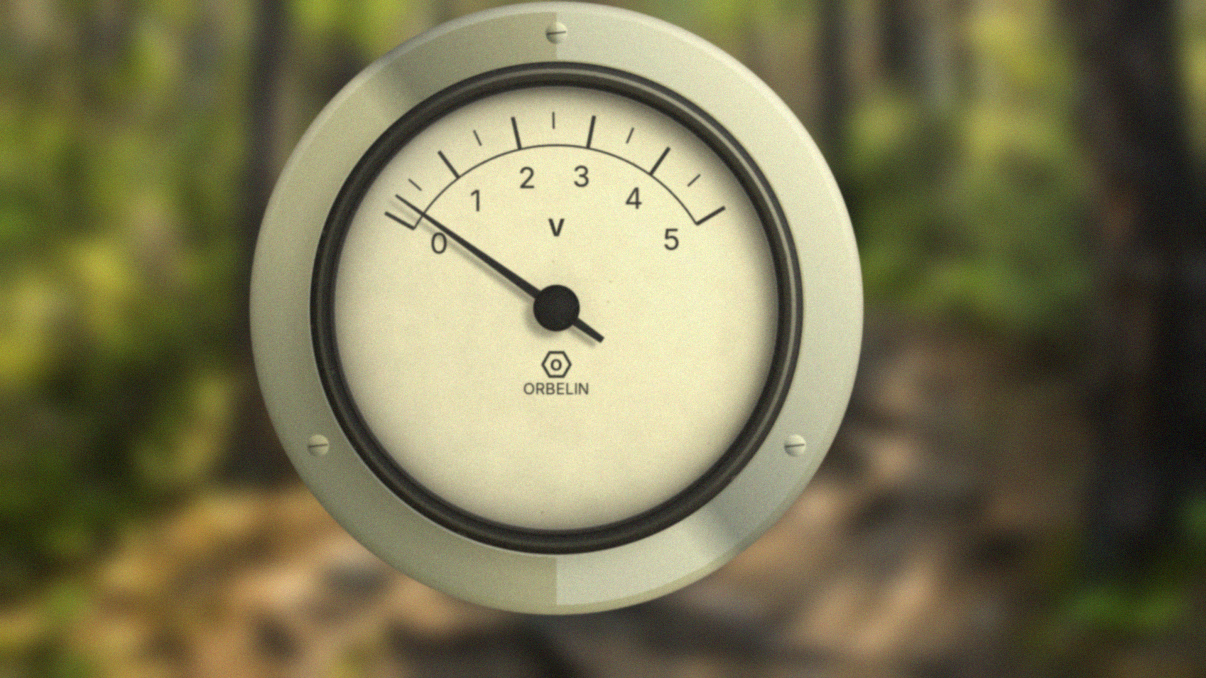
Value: 0.25 V
